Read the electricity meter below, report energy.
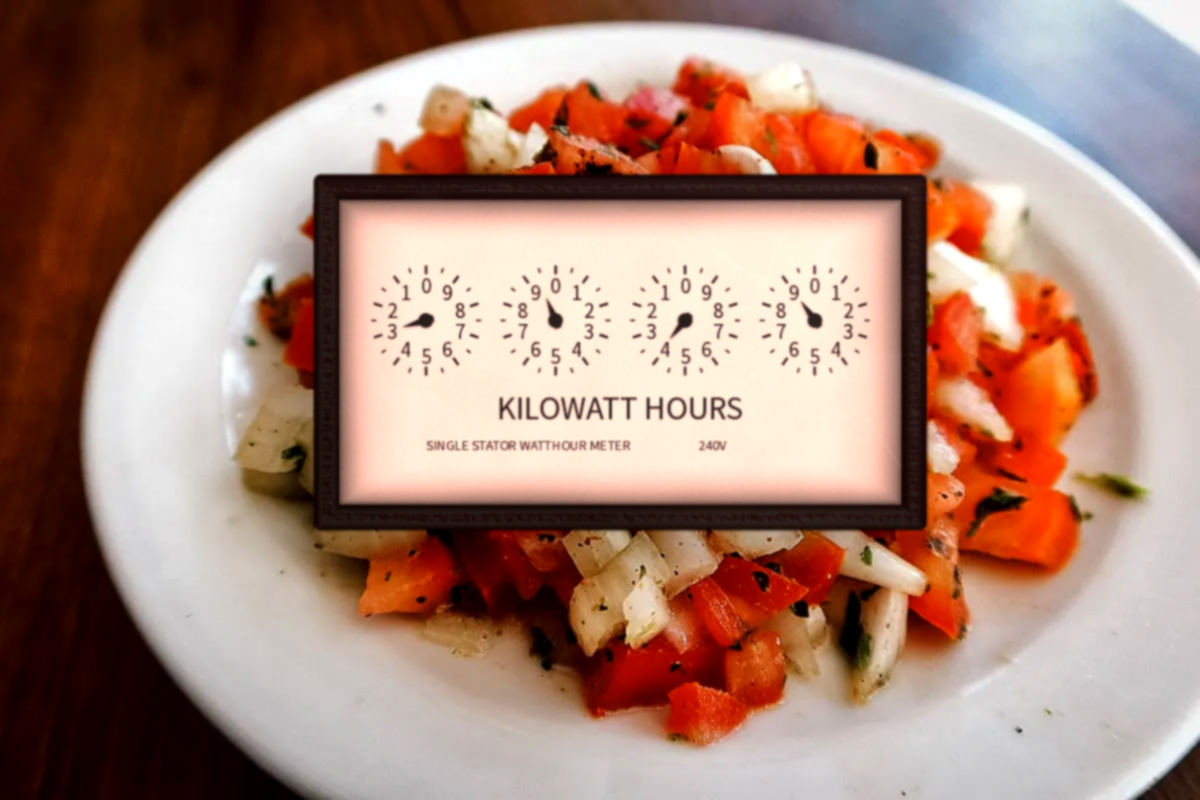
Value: 2939 kWh
